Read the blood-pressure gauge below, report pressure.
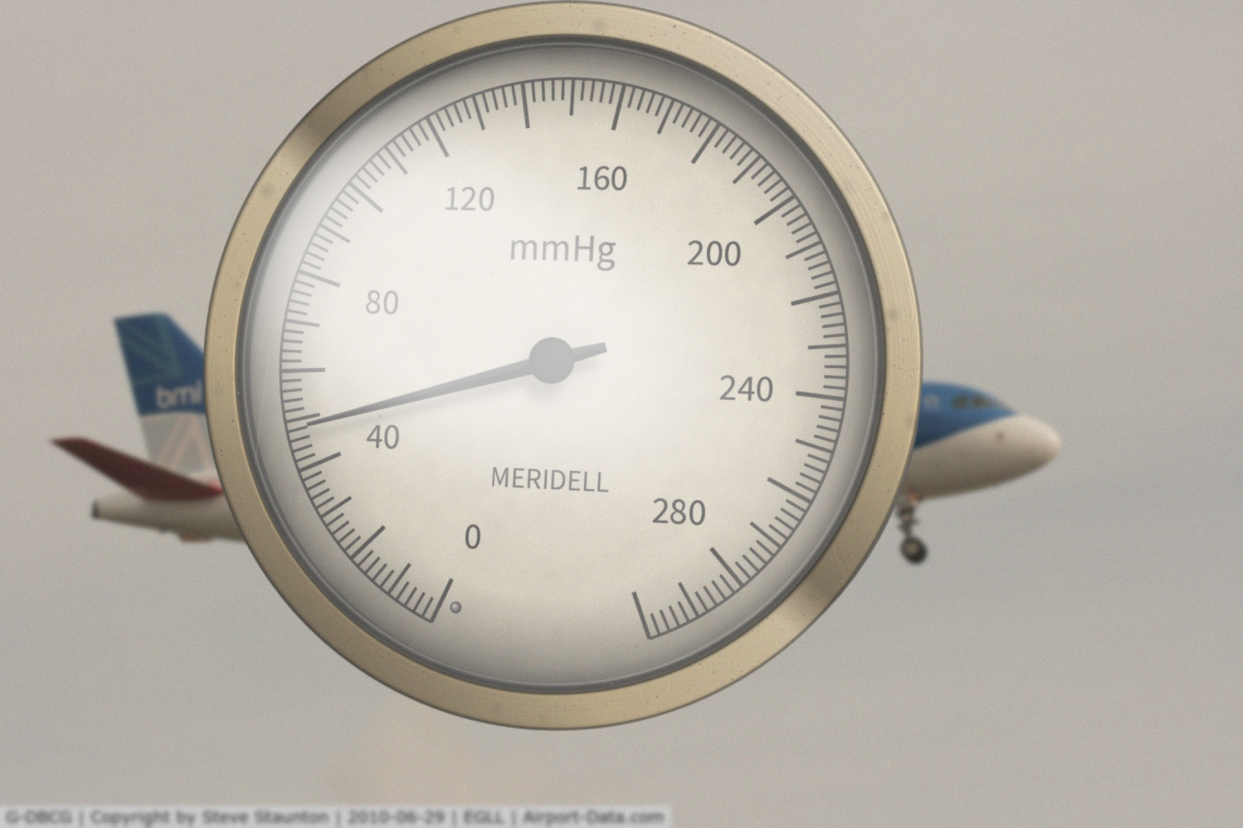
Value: 48 mmHg
